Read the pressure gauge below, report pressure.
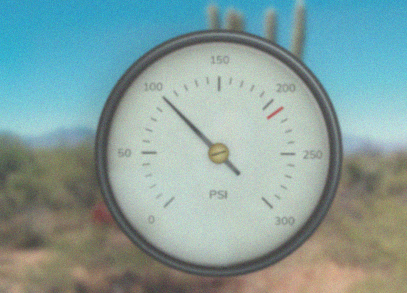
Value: 100 psi
